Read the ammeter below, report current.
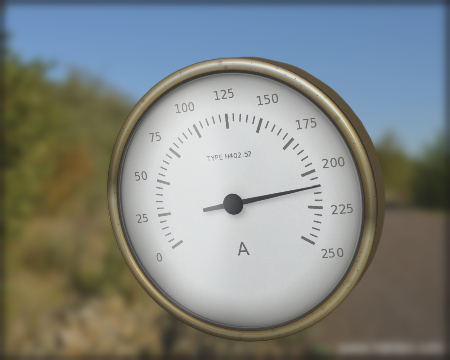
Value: 210 A
